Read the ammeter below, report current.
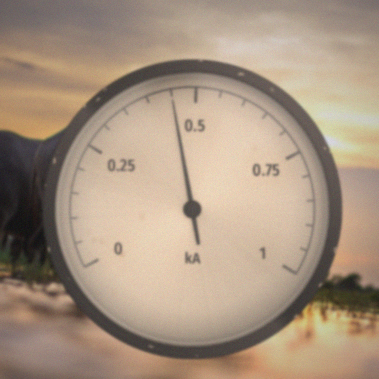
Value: 0.45 kA
